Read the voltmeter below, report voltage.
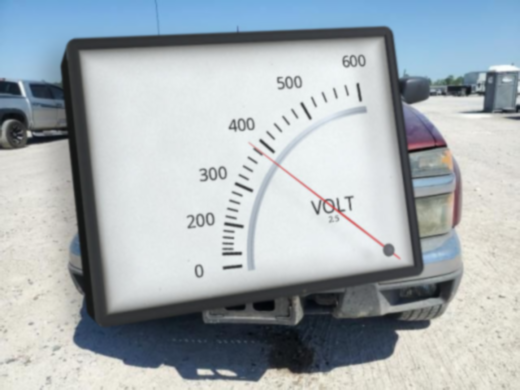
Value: 380 V
